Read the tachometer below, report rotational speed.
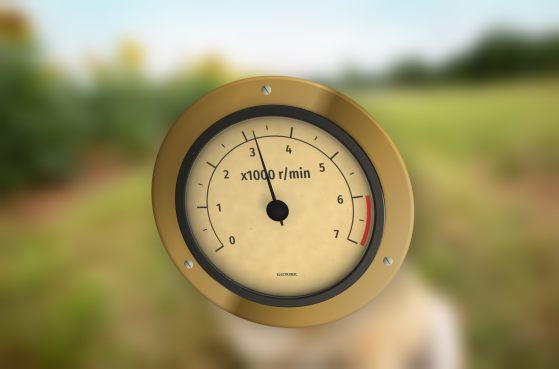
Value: 3250 rpm
